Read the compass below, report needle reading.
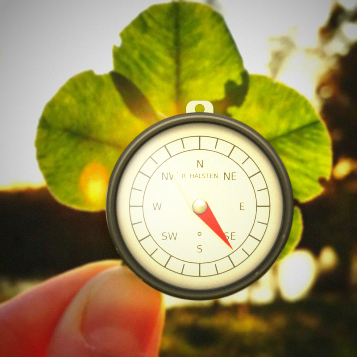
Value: 142.5 °
